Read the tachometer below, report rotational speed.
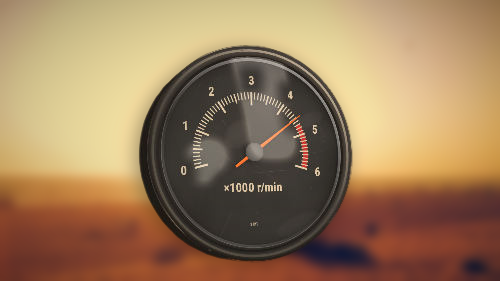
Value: 4500 rpm
